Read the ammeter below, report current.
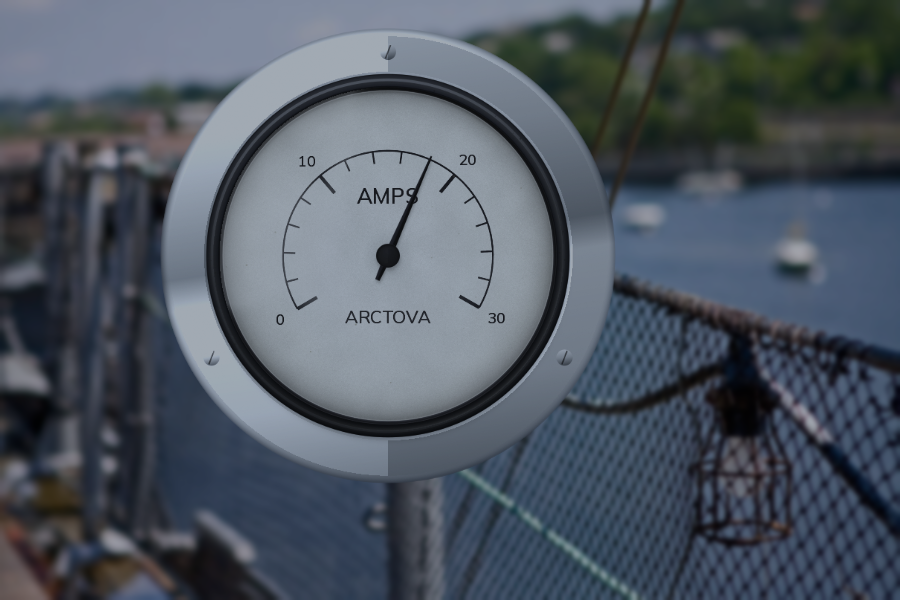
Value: 18 A
